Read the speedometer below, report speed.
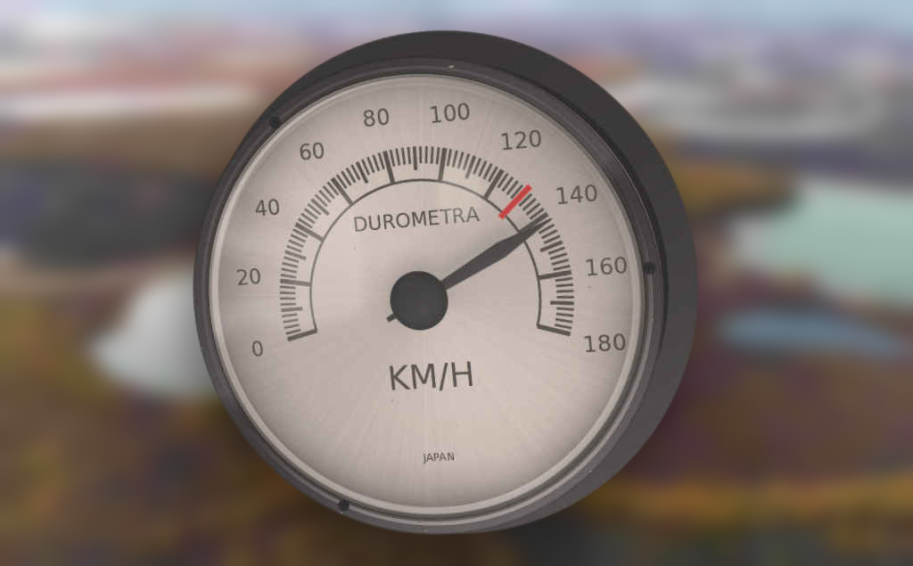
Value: 142 km/h
